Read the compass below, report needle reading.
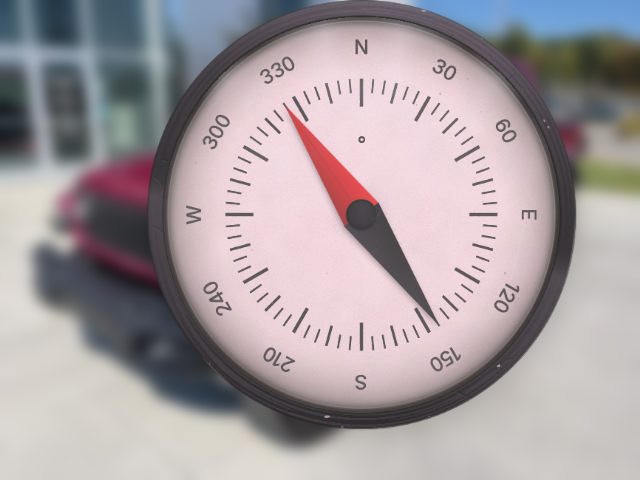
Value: 325 °
